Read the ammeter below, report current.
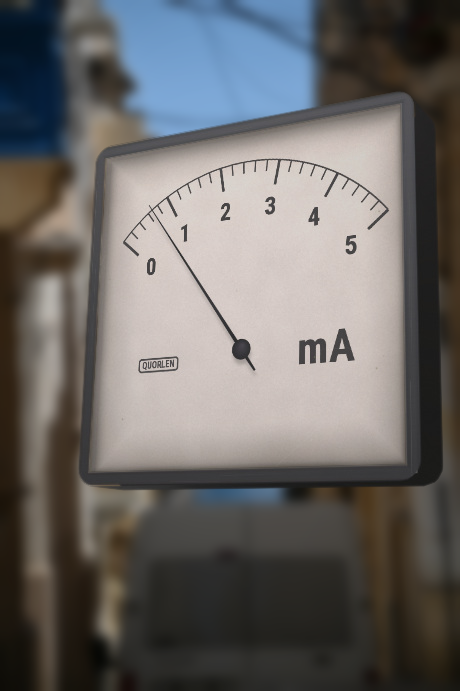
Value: 0.7 mA
